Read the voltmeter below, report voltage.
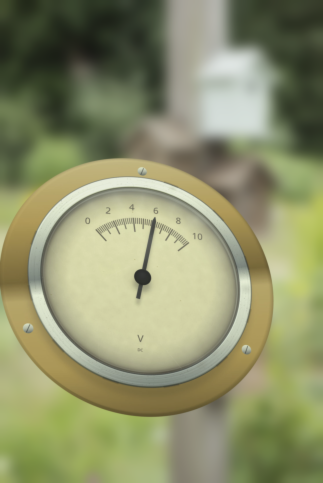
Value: 6 V
